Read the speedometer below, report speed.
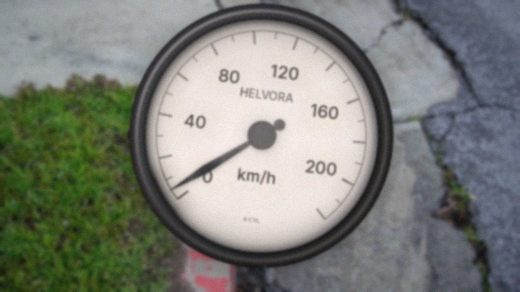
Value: 5 km/h
